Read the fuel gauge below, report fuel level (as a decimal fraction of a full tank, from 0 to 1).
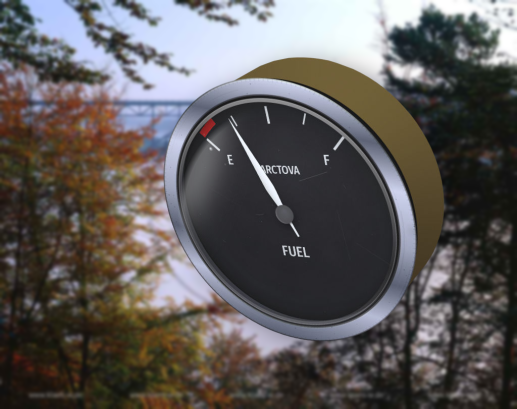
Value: 0.25
